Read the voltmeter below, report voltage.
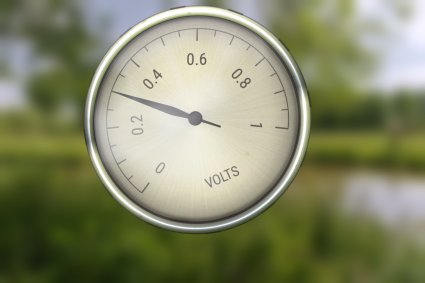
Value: 0.3 V
